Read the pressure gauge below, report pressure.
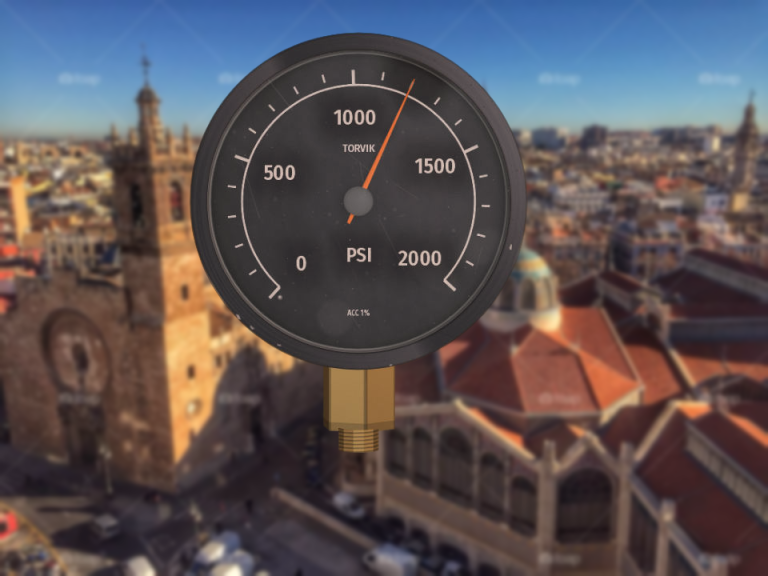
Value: 1200 psi
